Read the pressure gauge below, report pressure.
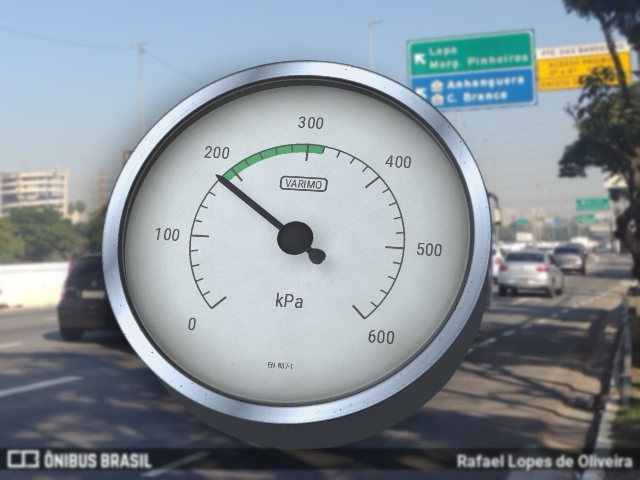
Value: 180 kPa
